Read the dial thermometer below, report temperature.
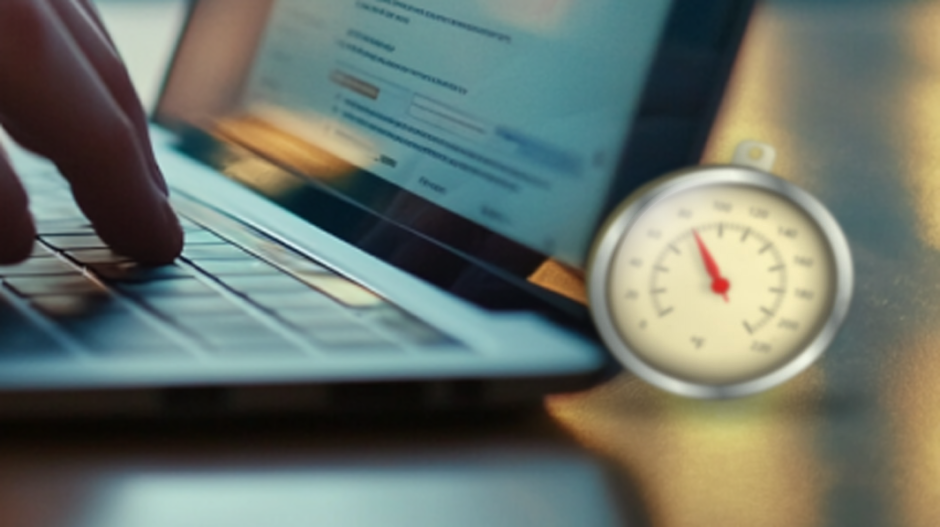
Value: 80 °F
